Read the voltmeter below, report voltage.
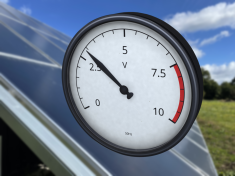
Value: 3 V
